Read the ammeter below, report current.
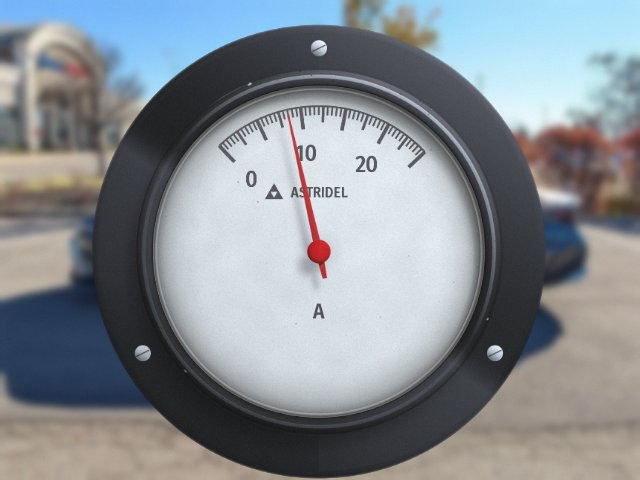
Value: 8.5 A
